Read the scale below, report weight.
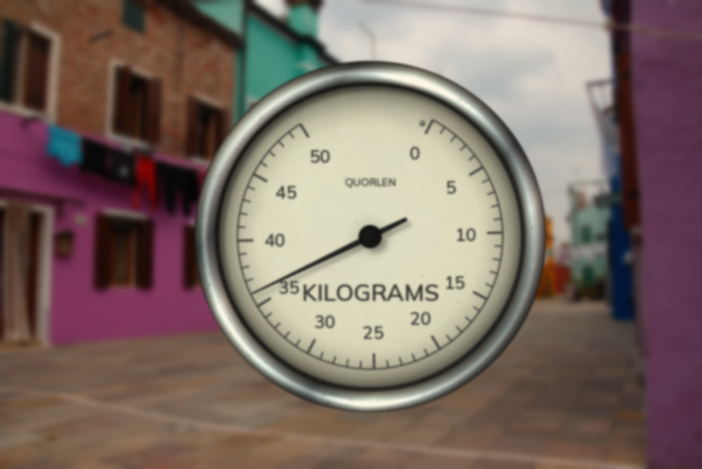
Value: 36 kg
